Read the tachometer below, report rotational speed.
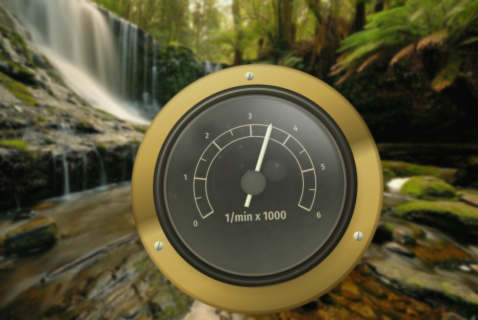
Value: 3500 rpm
